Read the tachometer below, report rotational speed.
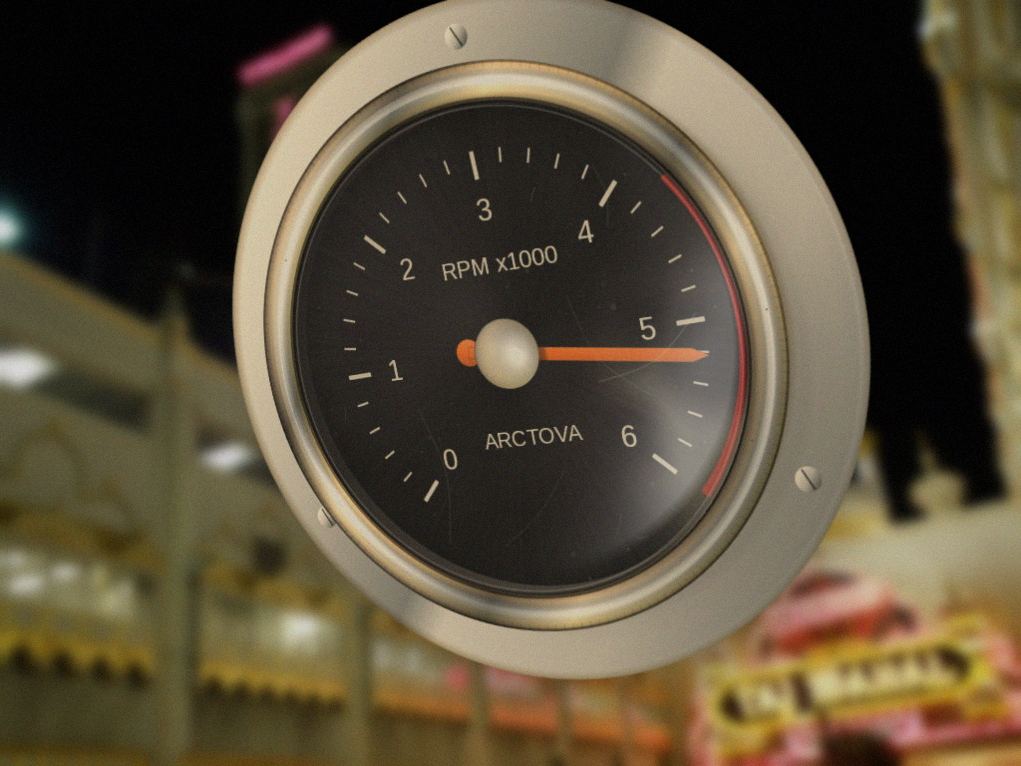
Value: 5200 rpm
